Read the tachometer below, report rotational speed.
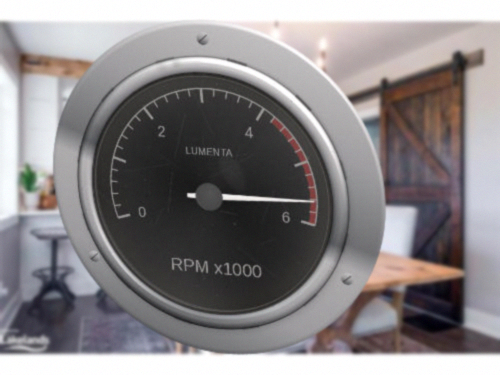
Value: 5600 rpm
